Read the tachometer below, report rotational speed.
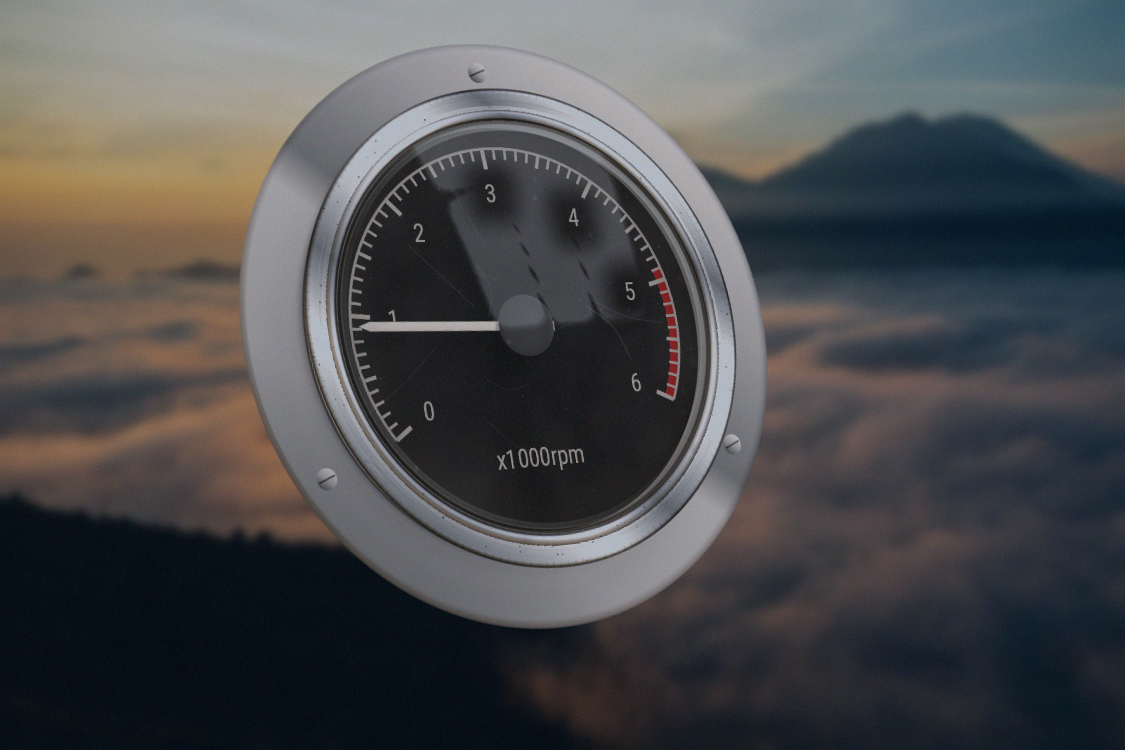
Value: 900 rpm
